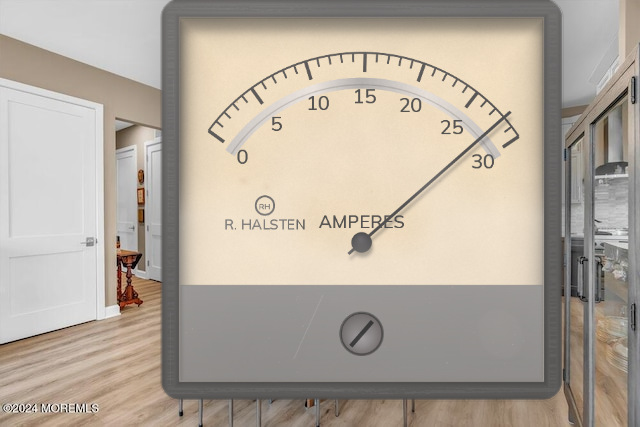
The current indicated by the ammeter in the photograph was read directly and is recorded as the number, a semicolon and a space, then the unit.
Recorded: 28; A
